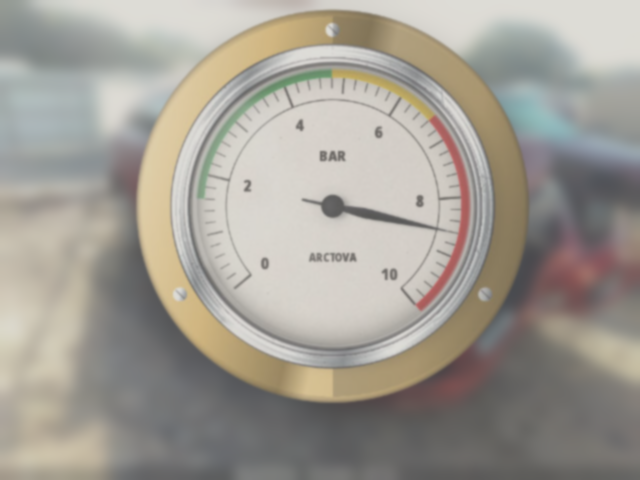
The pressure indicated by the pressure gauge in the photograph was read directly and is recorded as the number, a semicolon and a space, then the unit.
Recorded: 8.6; bar
